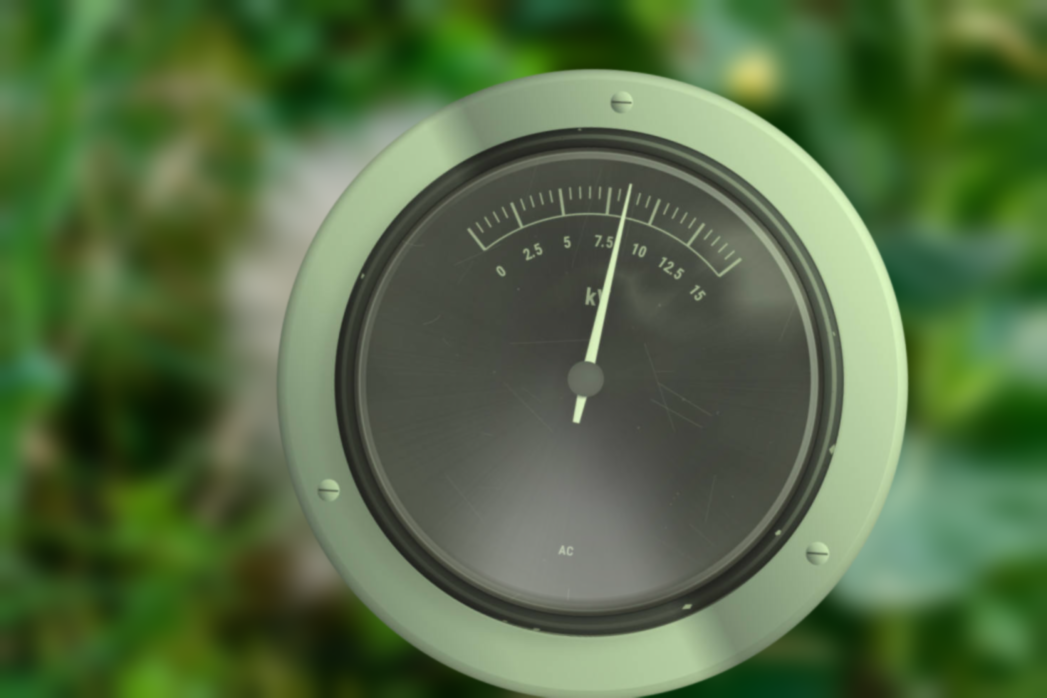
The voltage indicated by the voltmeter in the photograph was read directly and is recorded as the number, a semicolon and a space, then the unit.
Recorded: 8.5; kV
